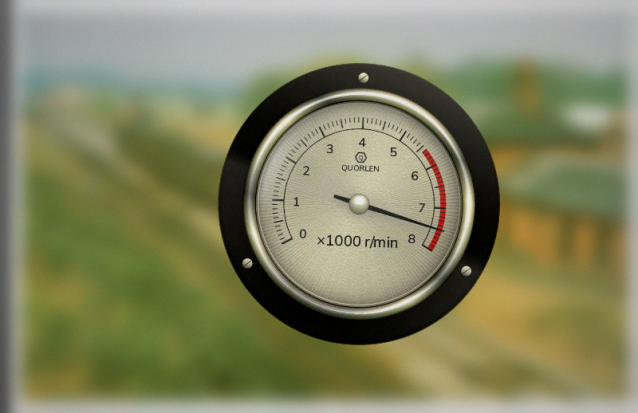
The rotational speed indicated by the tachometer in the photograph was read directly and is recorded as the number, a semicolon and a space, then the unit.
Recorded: 7500; rpm
